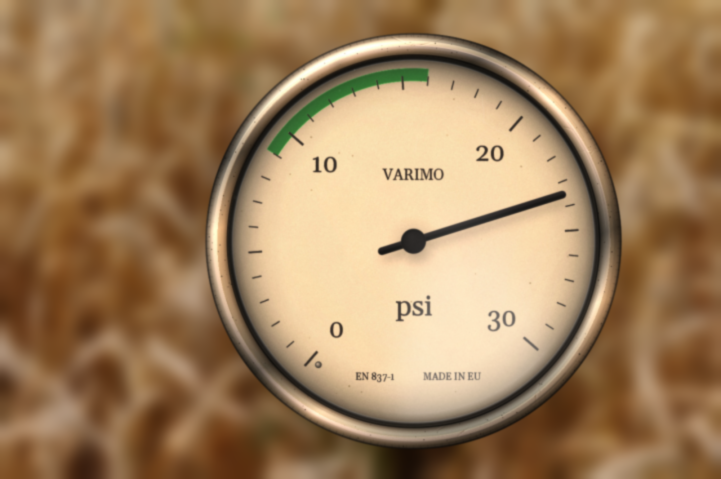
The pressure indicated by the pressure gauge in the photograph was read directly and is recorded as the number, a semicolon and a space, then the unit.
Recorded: 23.5; psi
